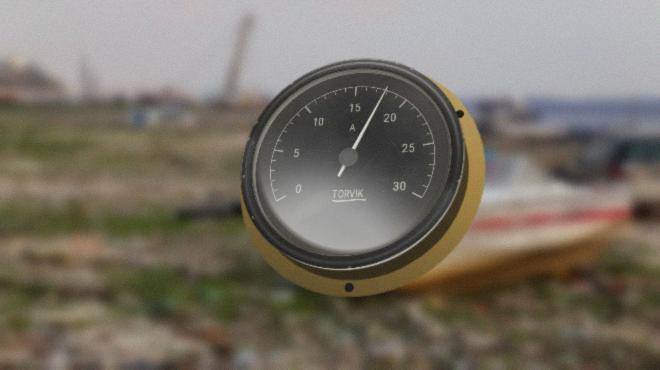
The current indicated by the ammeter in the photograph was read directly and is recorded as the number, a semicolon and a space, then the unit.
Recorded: 18; A
